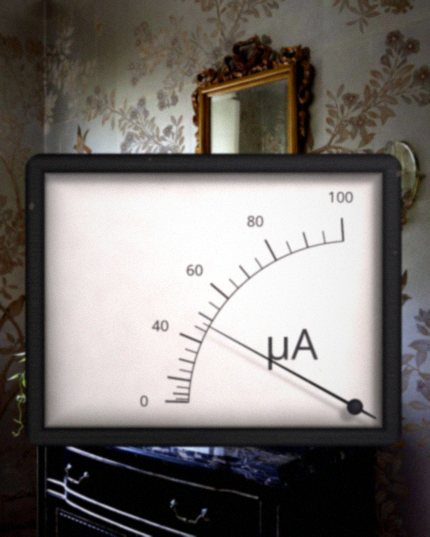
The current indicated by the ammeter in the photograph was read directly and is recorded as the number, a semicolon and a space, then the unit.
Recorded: 47.5; µA
